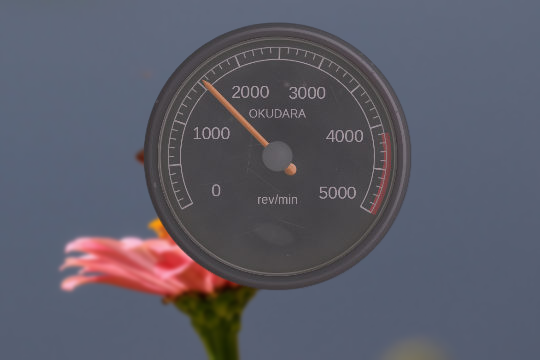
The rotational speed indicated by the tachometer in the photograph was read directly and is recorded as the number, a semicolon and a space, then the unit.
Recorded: 1550; rpm
